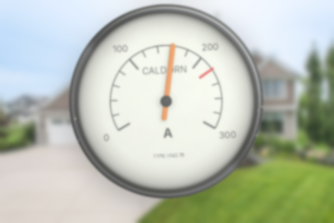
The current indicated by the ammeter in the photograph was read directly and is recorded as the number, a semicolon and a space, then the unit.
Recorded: 160; A
